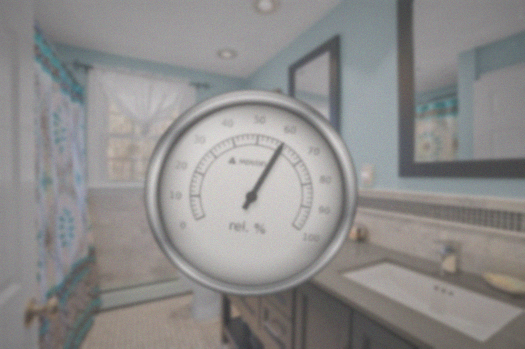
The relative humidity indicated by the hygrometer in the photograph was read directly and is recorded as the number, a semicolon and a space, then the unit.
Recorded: 60; %
